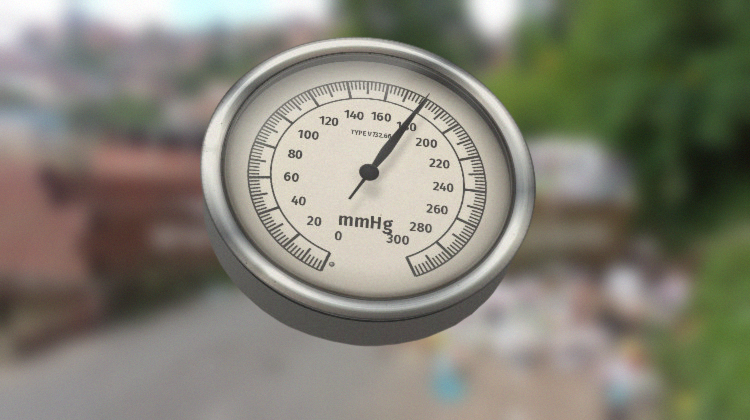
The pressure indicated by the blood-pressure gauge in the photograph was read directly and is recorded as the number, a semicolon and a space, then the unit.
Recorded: 180; mmHg
